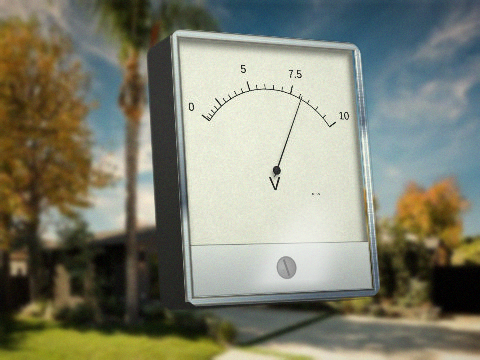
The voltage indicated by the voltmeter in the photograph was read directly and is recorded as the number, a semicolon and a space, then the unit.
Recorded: 8; V
